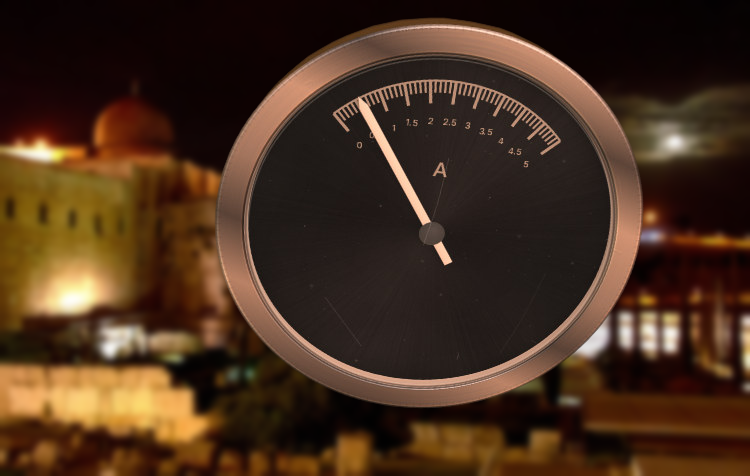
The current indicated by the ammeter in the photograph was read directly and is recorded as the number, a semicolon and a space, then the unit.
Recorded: 0.6; A
